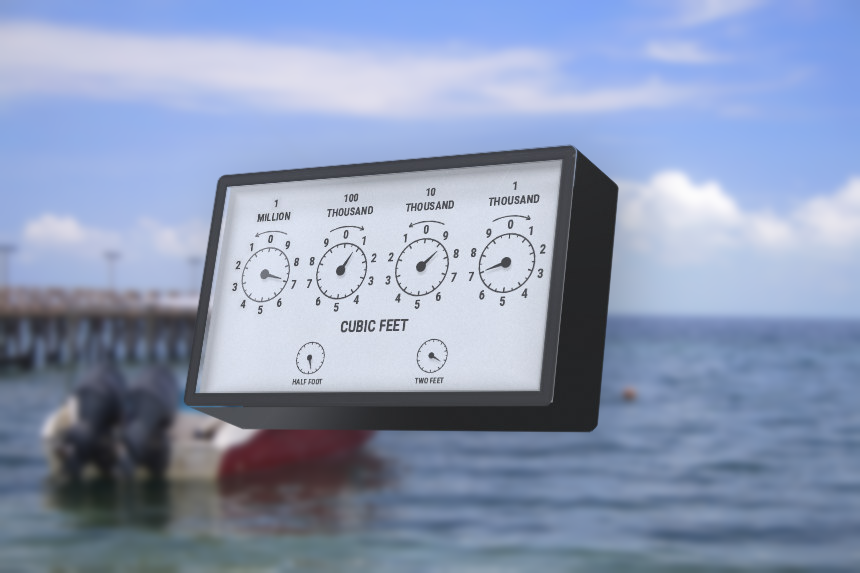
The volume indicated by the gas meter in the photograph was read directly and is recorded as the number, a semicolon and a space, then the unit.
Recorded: 708700; ft³
